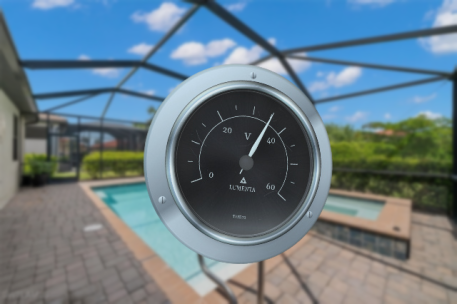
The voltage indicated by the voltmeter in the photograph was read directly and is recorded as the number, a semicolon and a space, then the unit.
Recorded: 35; V
